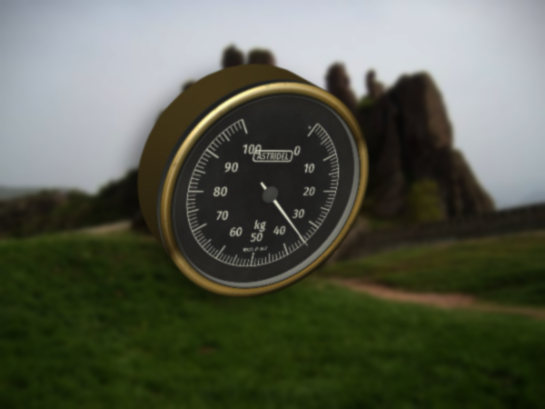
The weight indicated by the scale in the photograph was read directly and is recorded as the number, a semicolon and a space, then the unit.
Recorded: 35; kg
